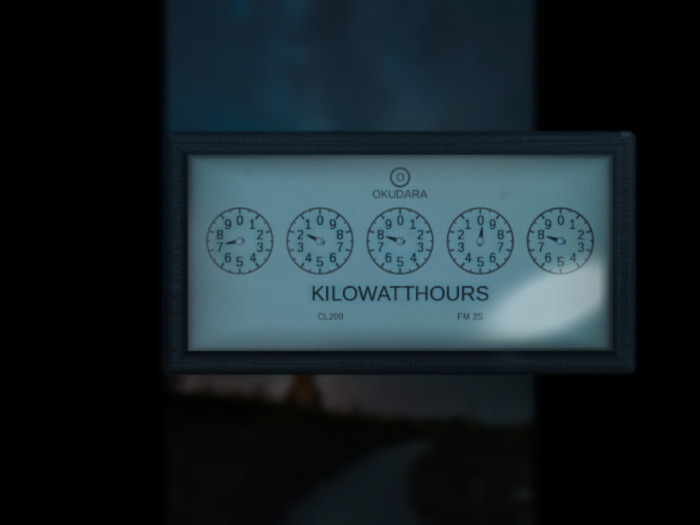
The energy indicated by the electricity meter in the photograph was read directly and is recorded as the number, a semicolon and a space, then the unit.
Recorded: 71798; kWh
